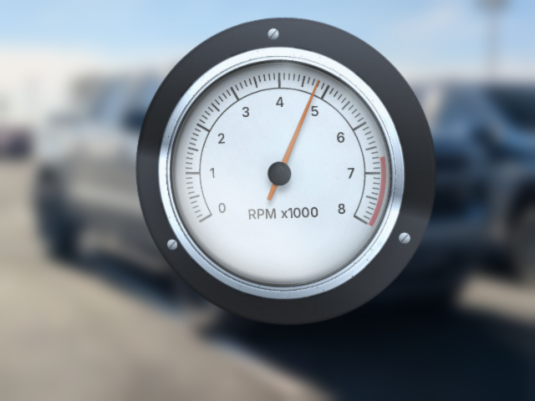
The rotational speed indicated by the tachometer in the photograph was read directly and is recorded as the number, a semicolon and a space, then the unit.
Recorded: 4800; rpm
